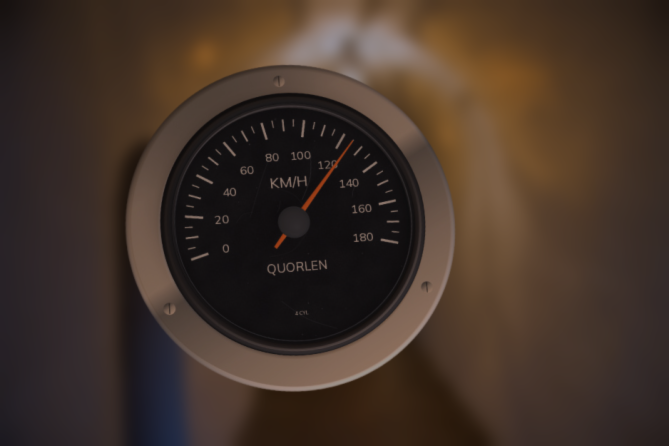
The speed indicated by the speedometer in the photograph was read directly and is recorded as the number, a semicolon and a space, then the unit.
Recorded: 125; km/h
